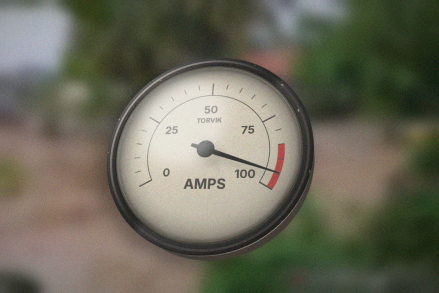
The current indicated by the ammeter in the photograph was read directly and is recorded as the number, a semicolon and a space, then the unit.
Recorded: 95; A
